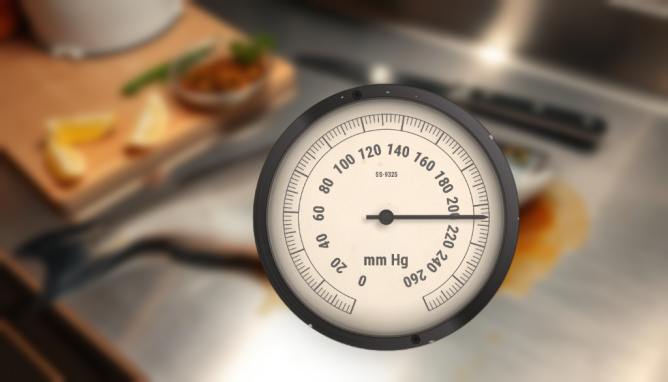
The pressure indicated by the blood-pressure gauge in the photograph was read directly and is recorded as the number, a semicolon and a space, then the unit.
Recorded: 206; mmHg
